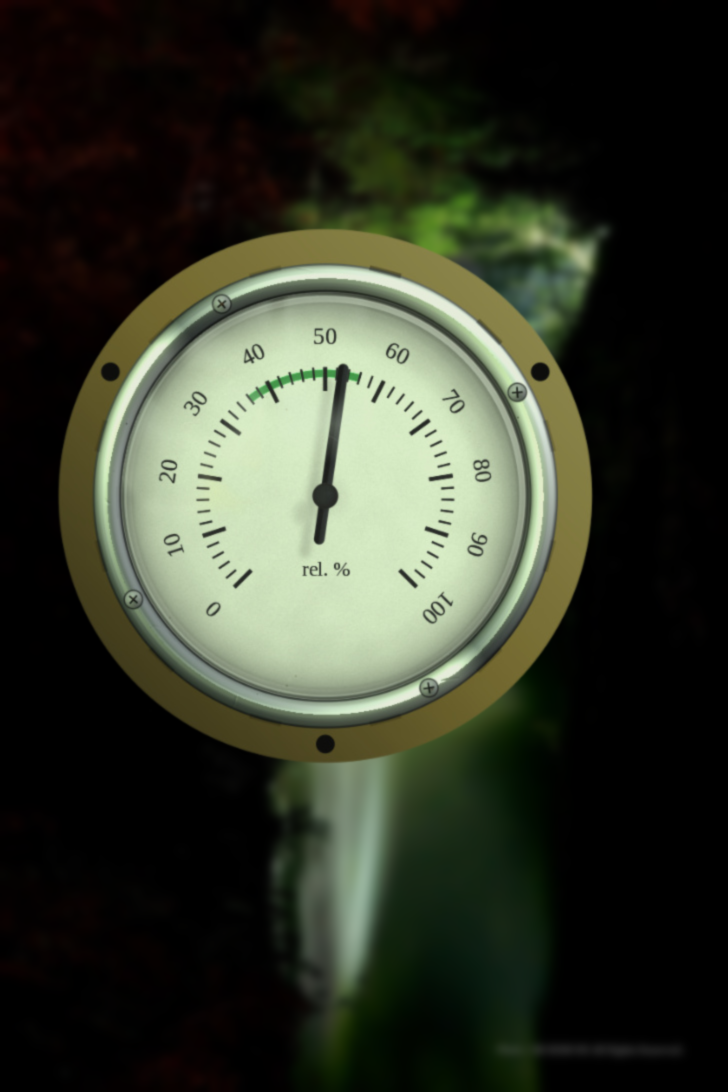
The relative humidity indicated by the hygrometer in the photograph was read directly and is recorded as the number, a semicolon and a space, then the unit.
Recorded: 53; %
